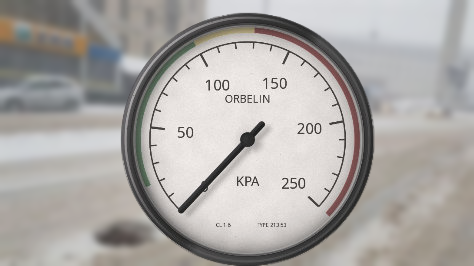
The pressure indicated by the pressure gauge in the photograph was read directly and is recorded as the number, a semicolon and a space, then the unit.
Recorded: 0; kPa
